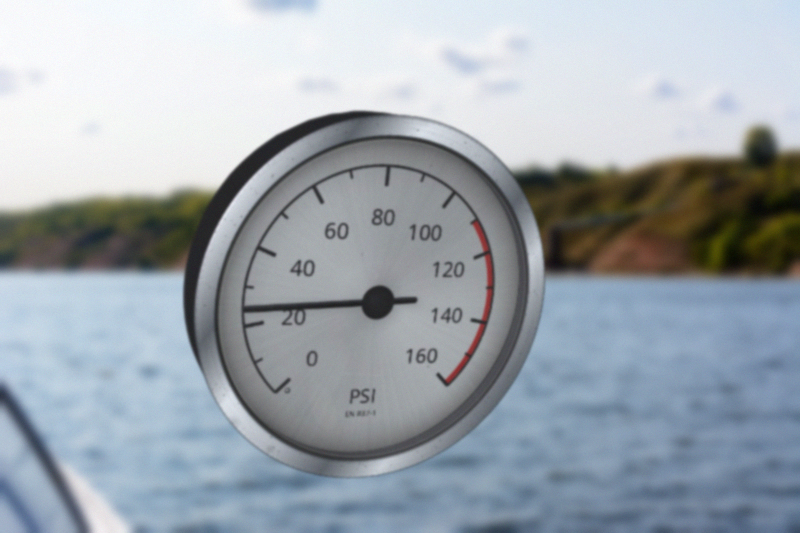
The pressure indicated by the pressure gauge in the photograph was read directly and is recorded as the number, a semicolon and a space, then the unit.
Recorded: 25; psi
